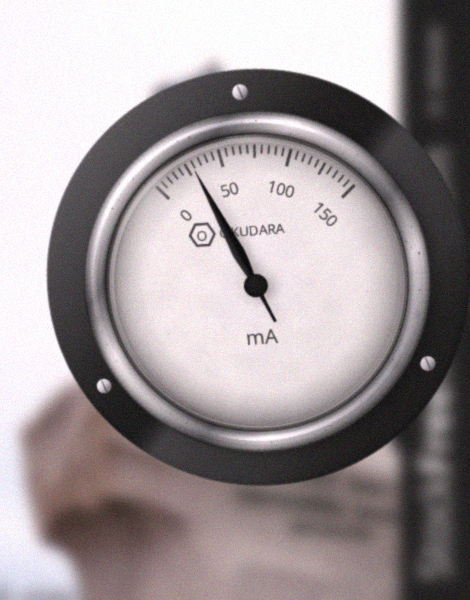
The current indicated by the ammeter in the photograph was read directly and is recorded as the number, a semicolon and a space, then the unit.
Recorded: 30; mA
